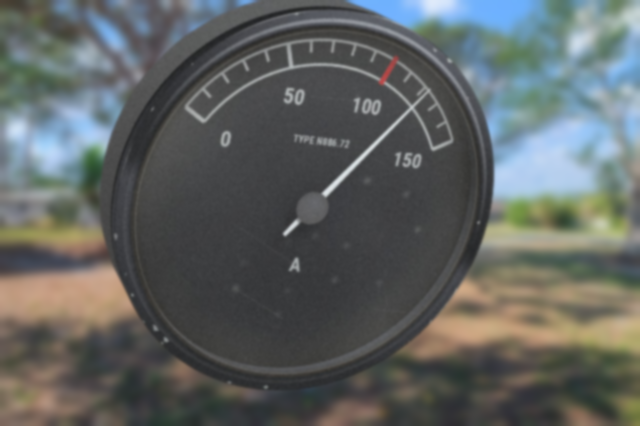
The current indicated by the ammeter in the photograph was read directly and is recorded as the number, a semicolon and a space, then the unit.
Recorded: 120; A
